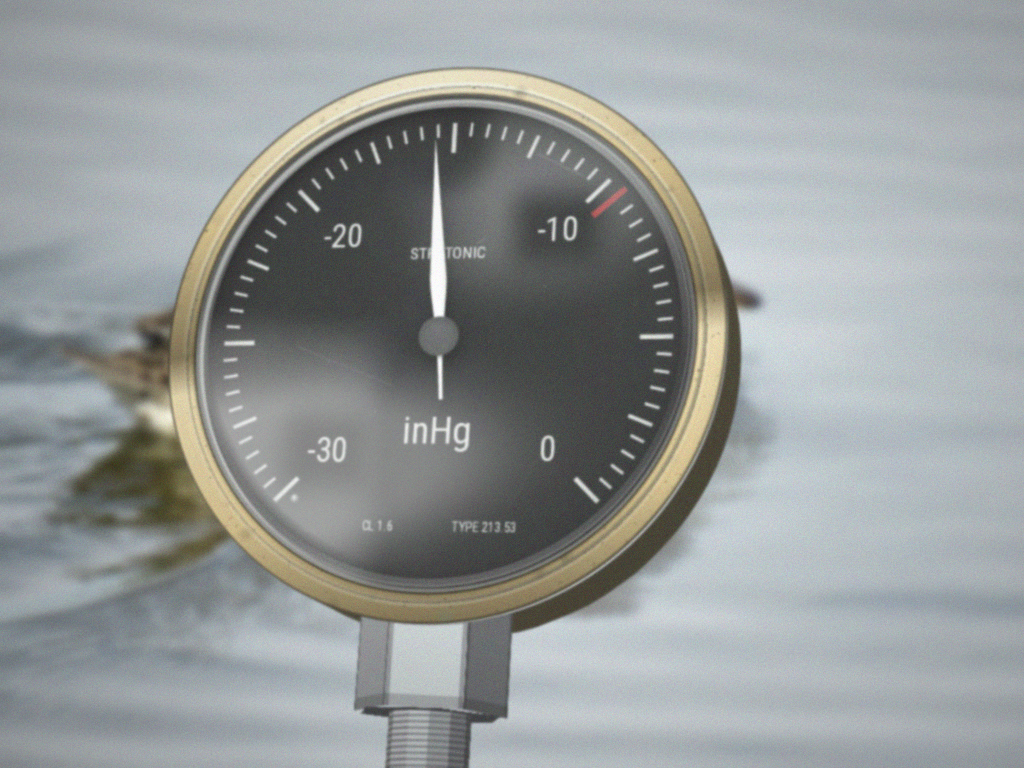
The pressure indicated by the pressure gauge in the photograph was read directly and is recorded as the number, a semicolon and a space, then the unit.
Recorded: -15.5; inHg
